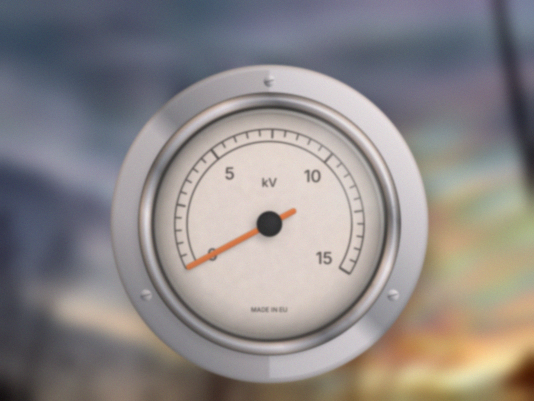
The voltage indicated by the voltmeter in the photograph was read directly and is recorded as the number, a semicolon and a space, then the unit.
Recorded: 0; kV
